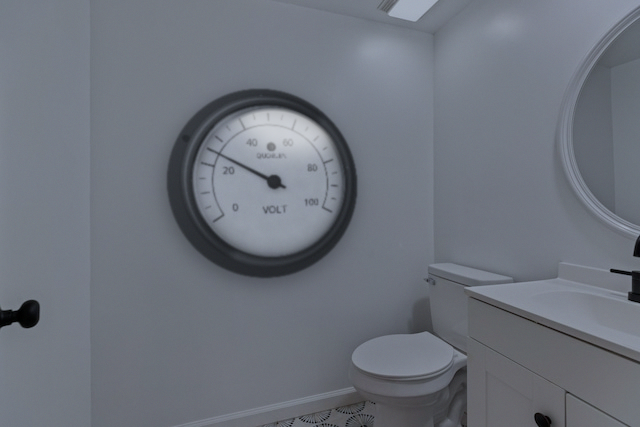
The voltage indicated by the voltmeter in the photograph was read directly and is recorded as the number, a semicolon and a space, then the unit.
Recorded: 25; V
